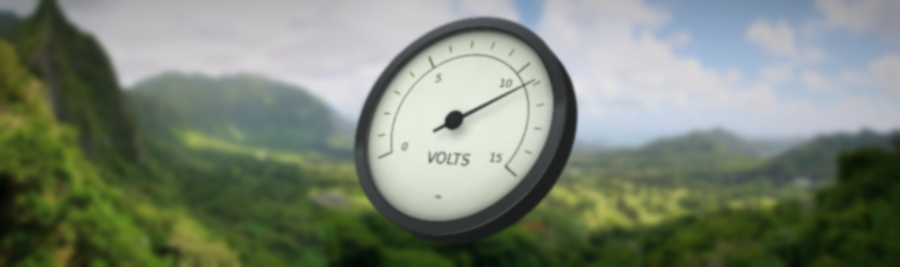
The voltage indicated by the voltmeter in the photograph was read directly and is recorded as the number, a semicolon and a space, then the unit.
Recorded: 11; V
